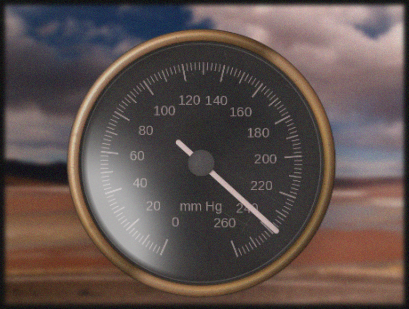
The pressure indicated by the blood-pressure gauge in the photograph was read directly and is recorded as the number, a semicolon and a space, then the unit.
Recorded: 238; mmHg
